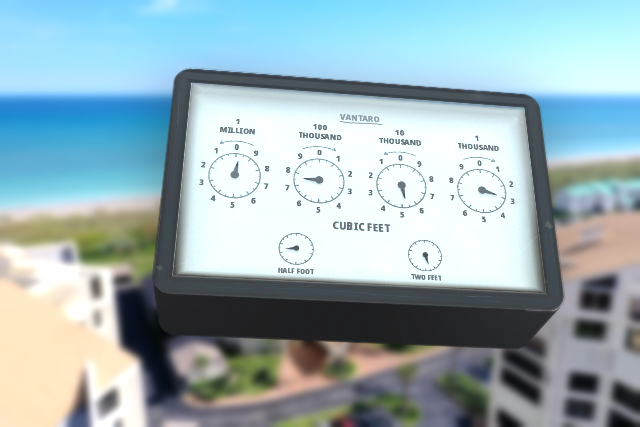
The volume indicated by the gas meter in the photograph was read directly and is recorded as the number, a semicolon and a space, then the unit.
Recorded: 975300; ft³
